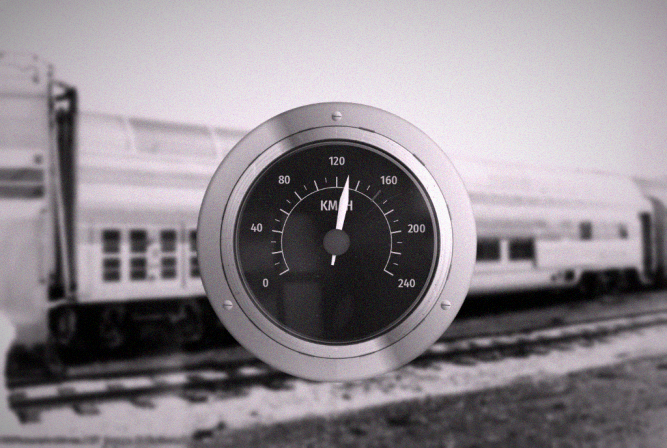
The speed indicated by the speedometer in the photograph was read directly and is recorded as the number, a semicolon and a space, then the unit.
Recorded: 130; km/h
